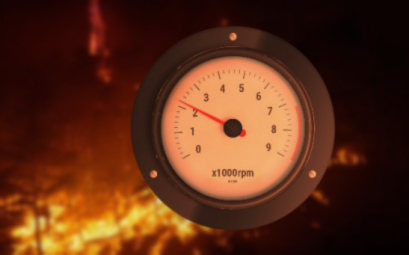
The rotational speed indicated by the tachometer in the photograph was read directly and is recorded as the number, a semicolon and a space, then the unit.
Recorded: 2200; rpm
